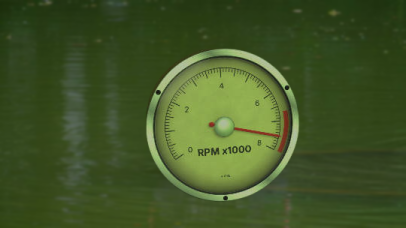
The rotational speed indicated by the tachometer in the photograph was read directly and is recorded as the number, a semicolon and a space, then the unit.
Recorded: 7500; rpm
